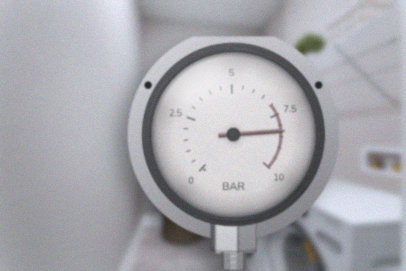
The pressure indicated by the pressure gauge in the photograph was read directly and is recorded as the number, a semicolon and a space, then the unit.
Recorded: 8.25; bar
